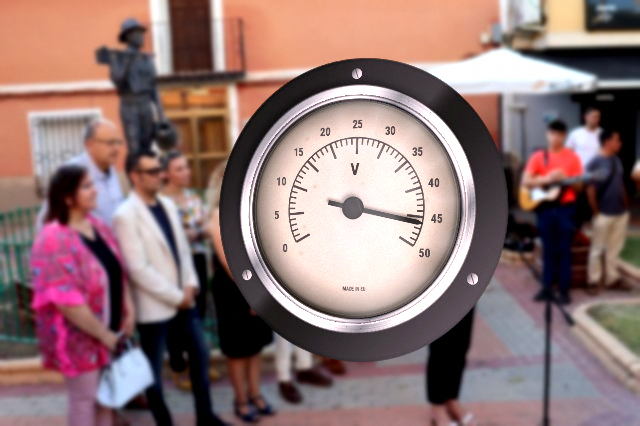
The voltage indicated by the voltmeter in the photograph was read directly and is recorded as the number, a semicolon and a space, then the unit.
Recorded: 46; V
